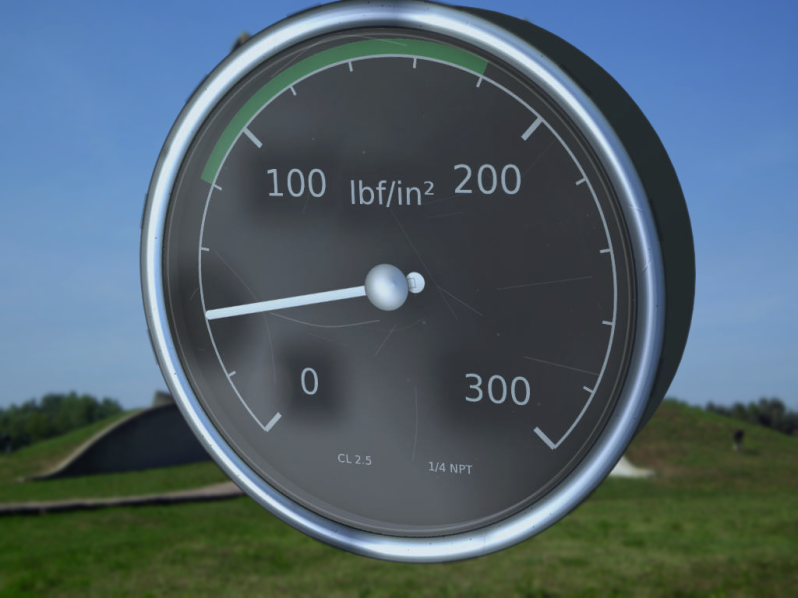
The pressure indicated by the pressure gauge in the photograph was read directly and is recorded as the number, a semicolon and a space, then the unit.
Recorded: 40; psi
